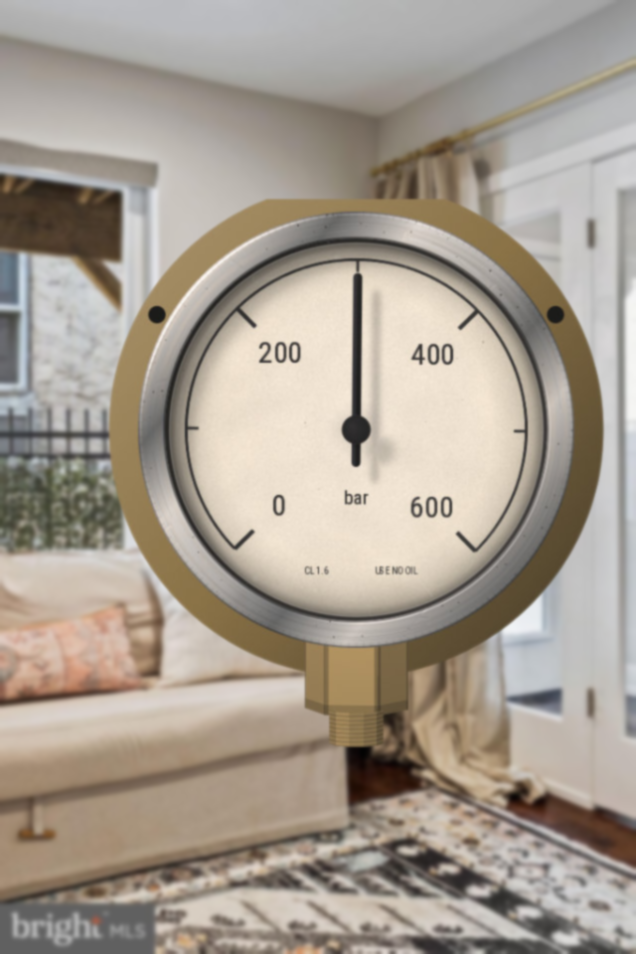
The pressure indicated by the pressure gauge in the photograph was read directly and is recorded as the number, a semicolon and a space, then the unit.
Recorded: 300; bar
